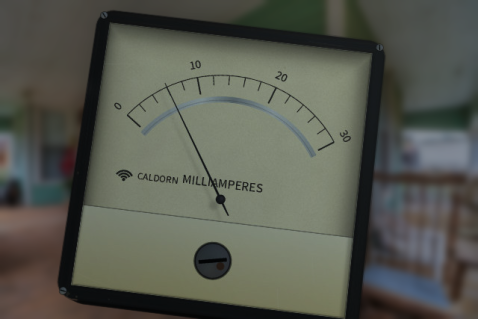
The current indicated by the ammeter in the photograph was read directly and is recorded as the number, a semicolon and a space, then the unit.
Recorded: 6; mA
